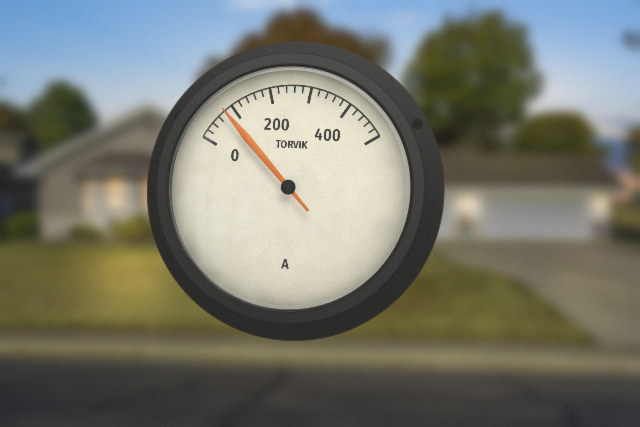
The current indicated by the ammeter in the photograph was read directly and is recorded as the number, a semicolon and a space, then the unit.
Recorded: 80; A
